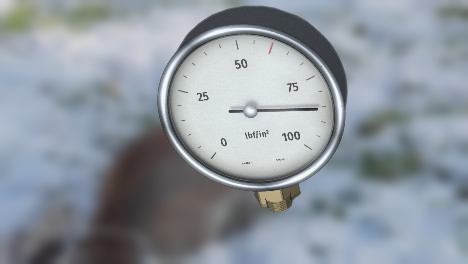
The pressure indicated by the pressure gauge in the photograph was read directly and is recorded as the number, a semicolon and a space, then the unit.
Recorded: 85; psi
